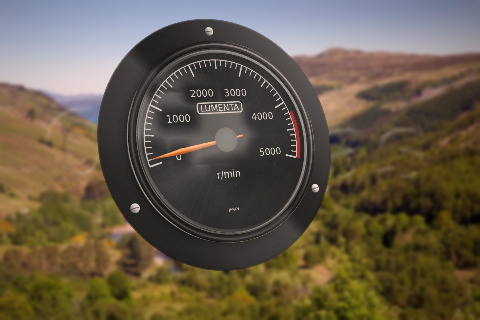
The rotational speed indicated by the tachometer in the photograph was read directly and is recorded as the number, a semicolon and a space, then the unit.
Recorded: 100; rpm
